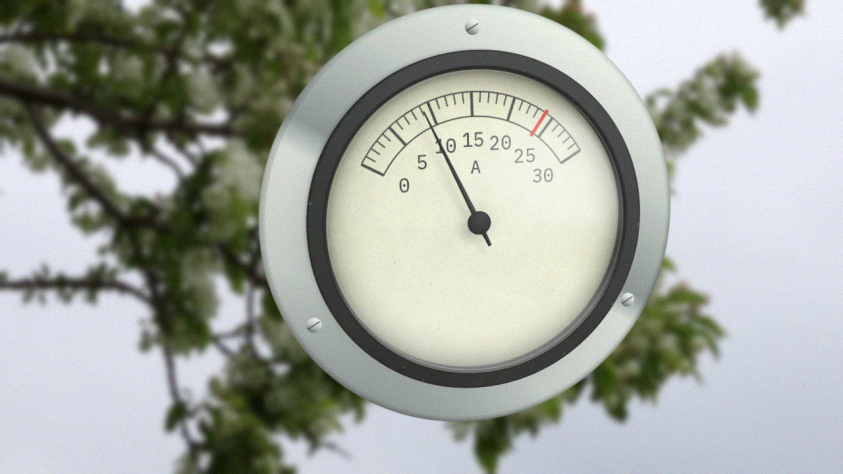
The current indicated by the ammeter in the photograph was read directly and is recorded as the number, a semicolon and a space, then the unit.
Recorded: 9; A
